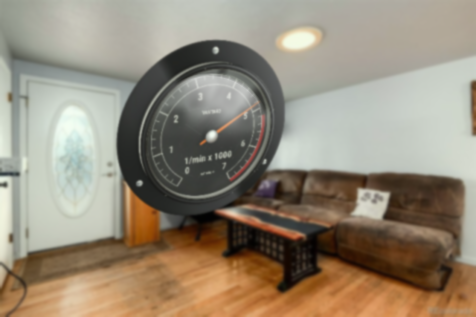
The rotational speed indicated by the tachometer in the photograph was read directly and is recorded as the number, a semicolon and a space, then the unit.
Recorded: 4800; rpm
